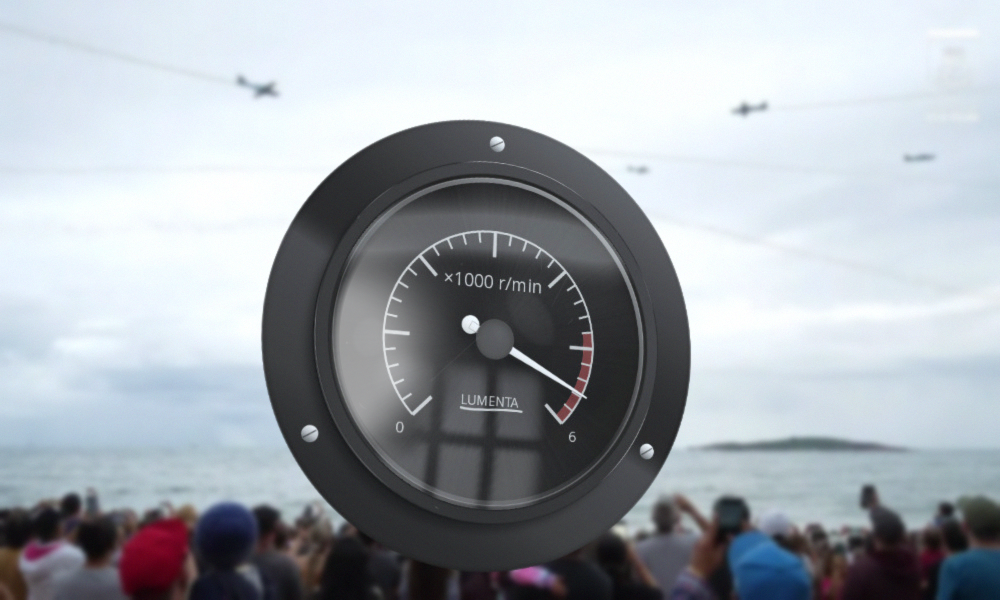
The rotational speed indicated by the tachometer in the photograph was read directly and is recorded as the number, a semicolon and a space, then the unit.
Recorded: 5600; rpm
